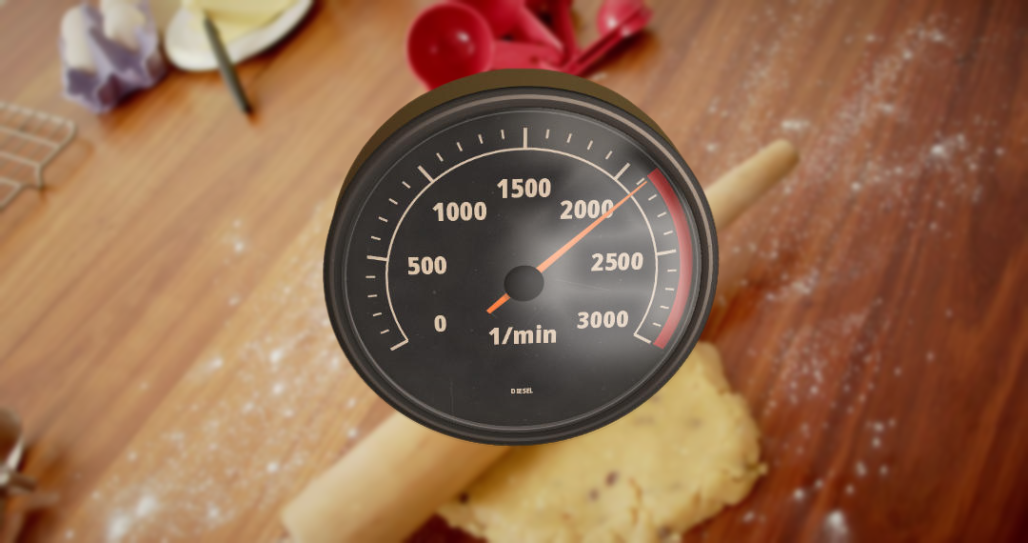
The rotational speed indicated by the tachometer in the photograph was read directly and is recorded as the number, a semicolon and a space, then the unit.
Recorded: 2100; rpm
